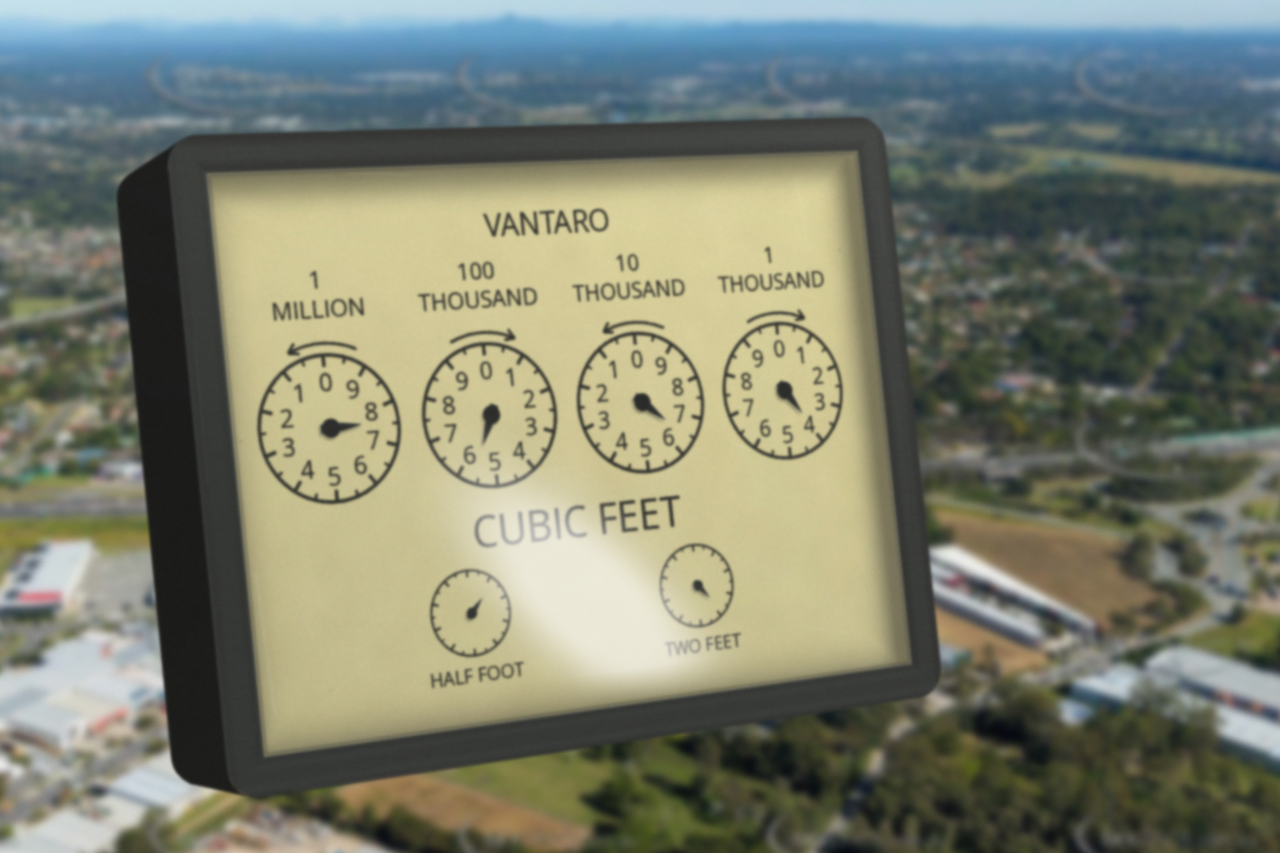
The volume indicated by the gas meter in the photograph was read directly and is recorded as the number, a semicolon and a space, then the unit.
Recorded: 756400; ft³
